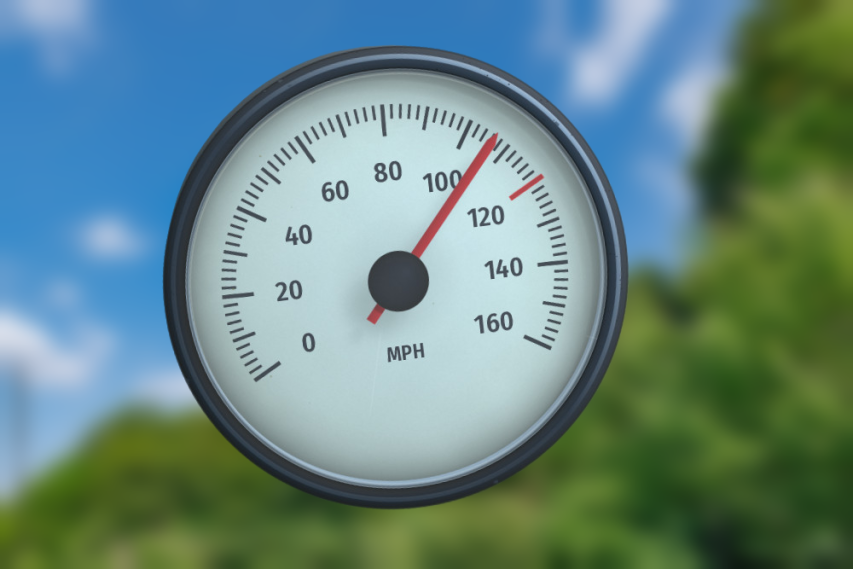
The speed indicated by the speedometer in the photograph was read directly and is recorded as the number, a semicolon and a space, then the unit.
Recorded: 106; mph
